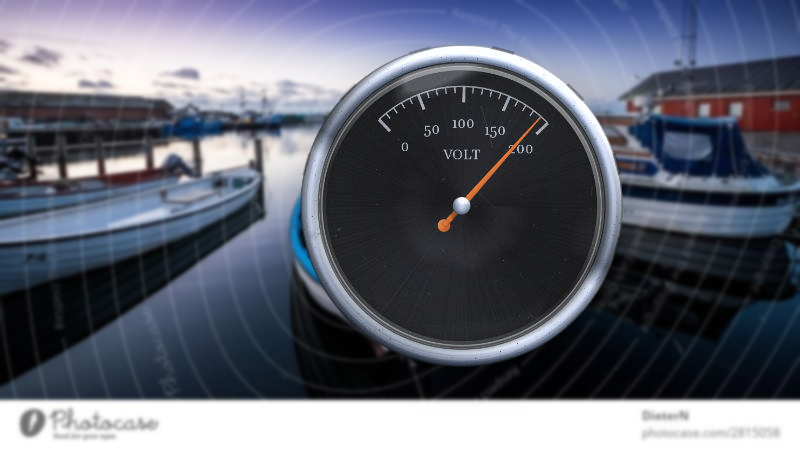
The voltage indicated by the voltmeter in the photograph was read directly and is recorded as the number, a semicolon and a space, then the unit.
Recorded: 190; V
